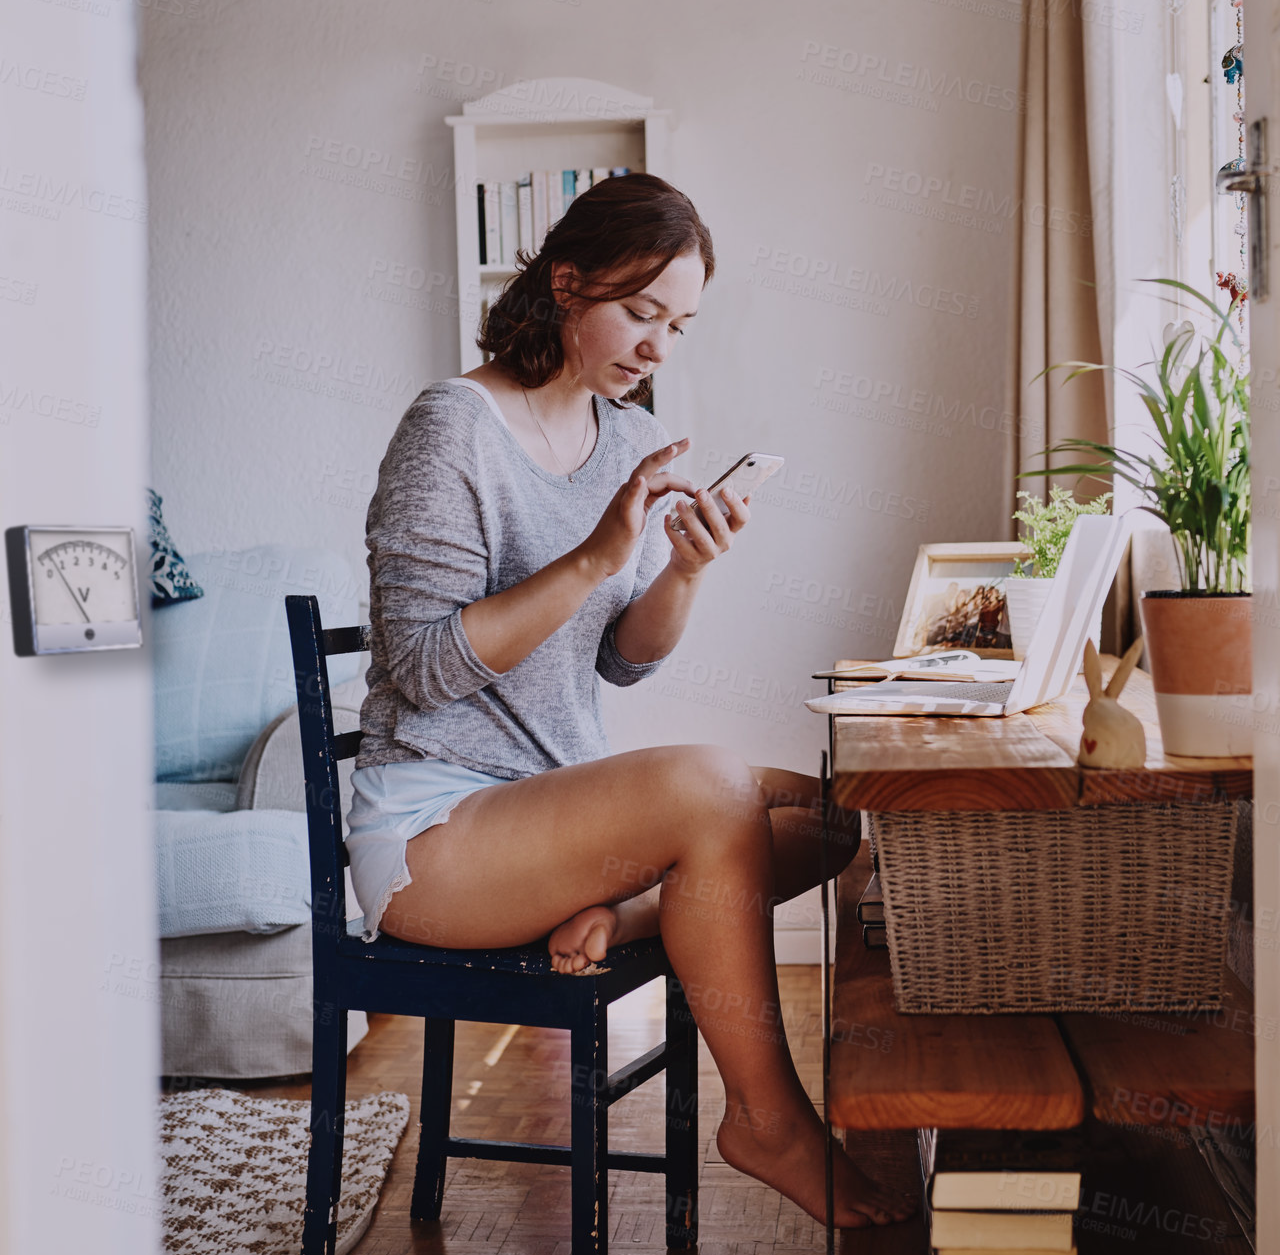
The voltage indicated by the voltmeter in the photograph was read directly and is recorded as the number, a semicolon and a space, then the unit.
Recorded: 0.5; V
